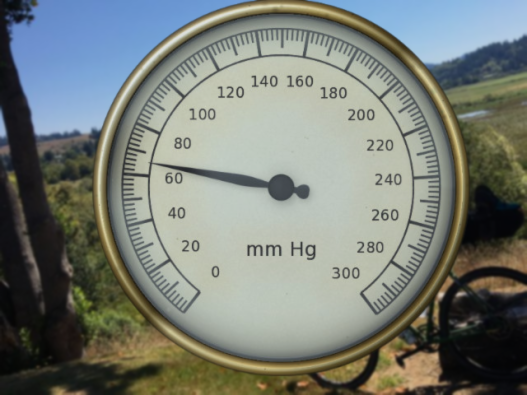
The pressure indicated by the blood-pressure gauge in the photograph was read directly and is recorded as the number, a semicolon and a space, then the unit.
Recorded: 66; mmHg
